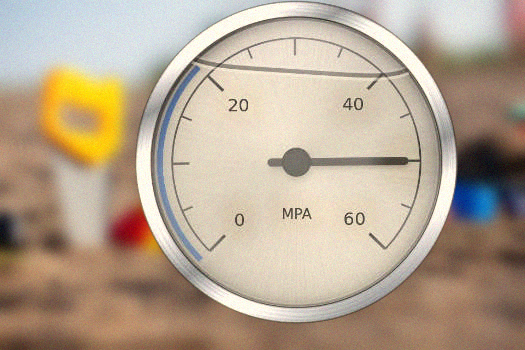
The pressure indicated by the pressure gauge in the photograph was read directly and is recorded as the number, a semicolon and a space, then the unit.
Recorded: 50; MPa
